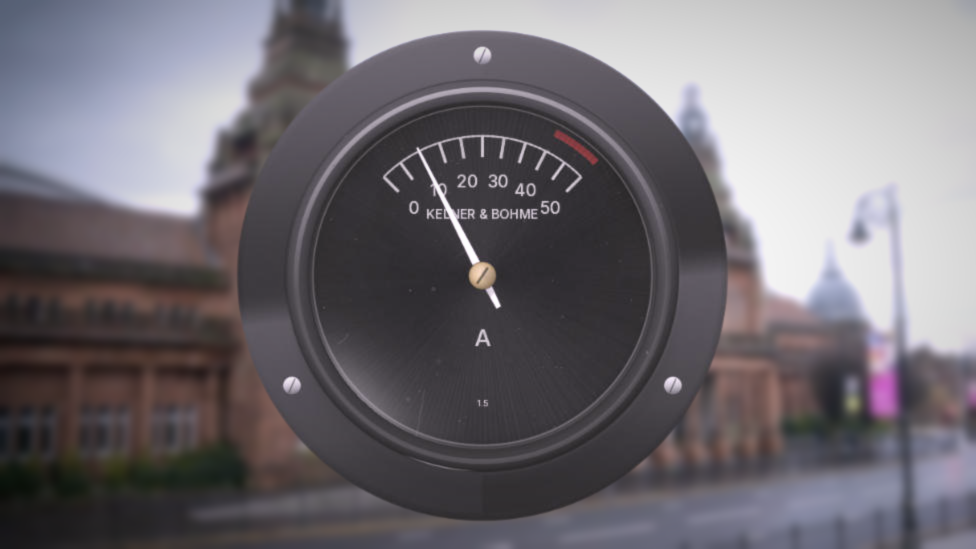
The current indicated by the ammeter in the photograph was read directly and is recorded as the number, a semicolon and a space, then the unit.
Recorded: 10; A
